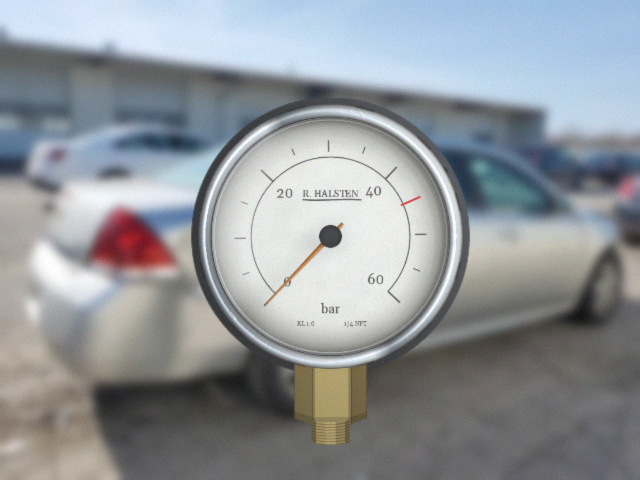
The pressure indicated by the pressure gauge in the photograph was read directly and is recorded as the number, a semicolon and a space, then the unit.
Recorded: 0; bar
